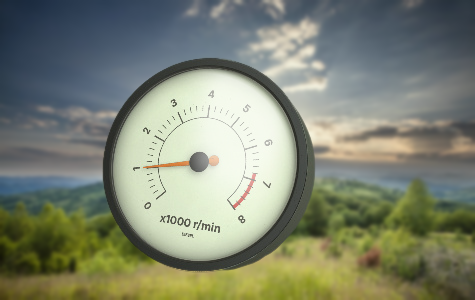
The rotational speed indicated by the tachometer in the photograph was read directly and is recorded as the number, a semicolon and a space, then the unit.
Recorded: 1000; rpm
